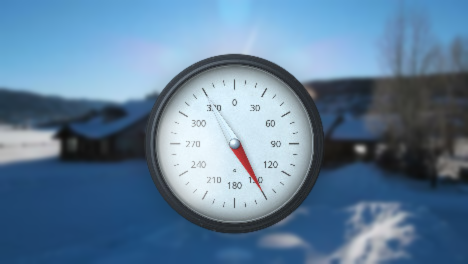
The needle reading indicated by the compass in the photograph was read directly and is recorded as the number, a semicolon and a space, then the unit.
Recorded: 150; °
